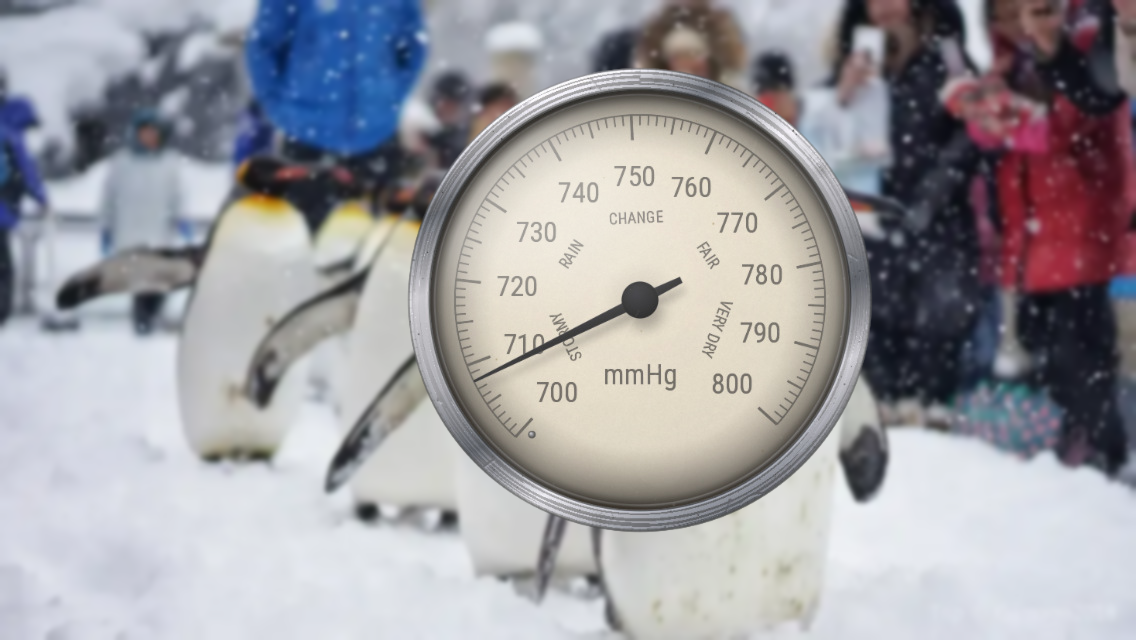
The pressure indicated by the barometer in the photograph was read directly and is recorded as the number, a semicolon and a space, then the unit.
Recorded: 708; mmHg
